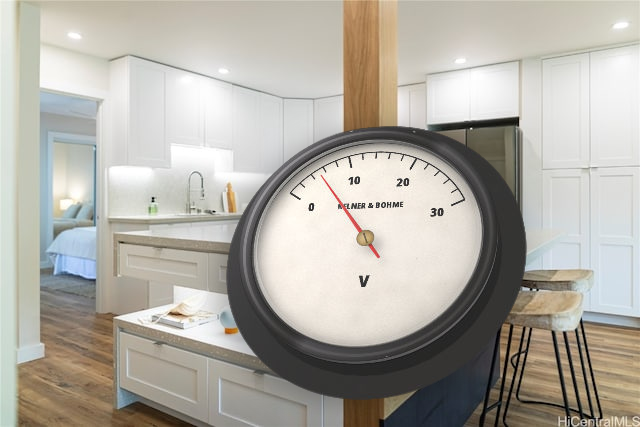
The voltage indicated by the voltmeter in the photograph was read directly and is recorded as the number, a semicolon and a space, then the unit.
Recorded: 5; V
